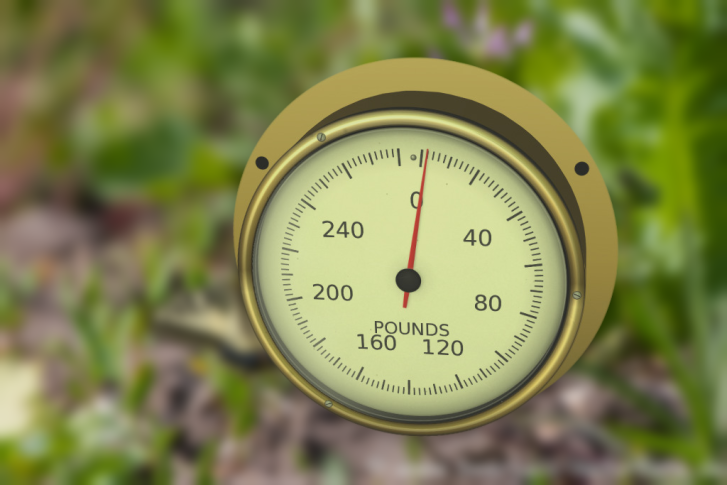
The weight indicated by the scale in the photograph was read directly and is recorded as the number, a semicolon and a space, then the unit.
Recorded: 2; lb
